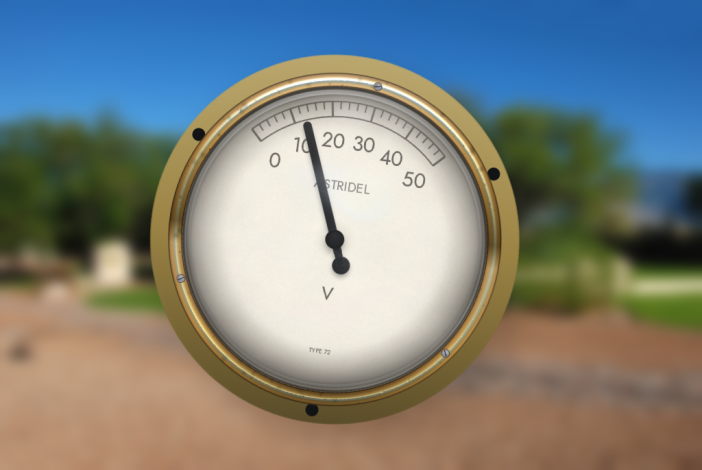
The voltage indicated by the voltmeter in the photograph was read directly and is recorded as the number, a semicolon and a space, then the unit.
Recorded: 13; V
